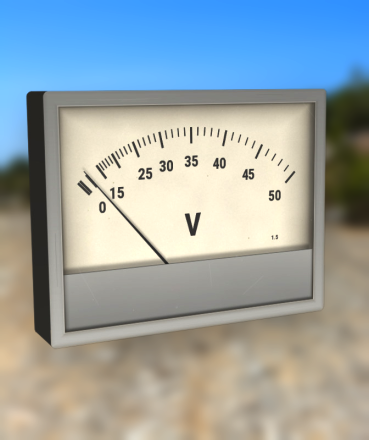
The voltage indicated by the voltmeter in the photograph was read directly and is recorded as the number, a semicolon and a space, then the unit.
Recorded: 10; V
